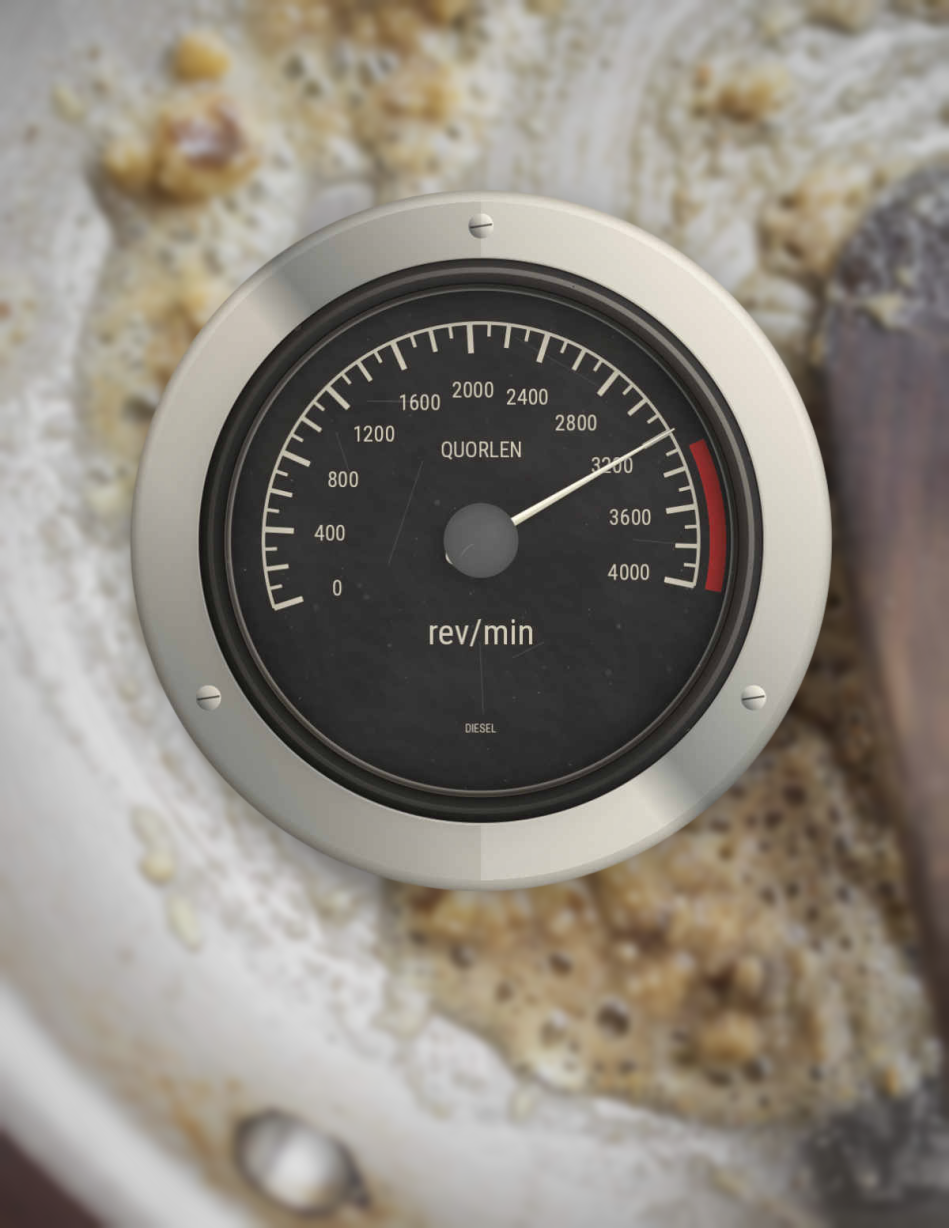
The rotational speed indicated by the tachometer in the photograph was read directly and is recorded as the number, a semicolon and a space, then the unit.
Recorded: 3200; rpm
